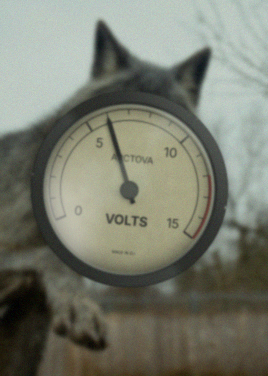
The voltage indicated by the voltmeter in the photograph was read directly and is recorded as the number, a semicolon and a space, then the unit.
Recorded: 6; V
